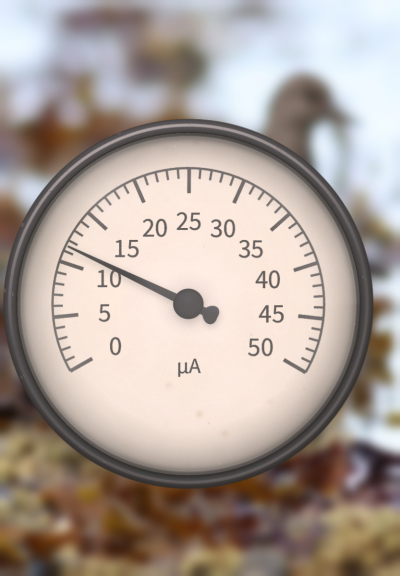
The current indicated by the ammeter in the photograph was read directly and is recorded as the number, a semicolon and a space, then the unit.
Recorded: 11.5; µA
